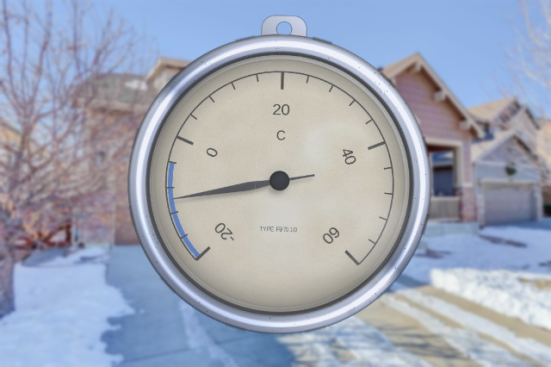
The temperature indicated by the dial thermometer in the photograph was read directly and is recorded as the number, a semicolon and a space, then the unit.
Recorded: -10; °C
